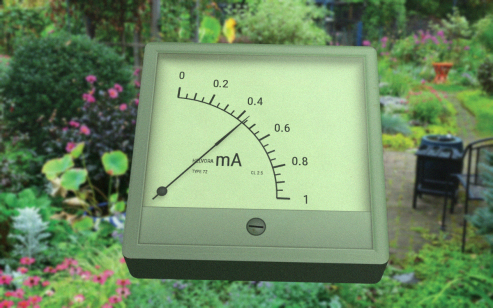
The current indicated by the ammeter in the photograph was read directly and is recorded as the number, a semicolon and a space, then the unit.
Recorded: 0.45; mA
